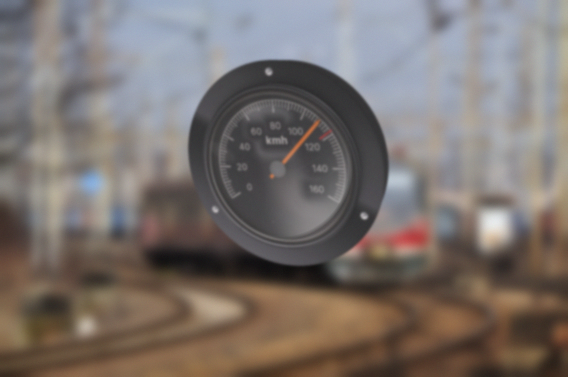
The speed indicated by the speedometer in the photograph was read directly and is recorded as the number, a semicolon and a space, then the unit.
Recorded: 110; km/h
